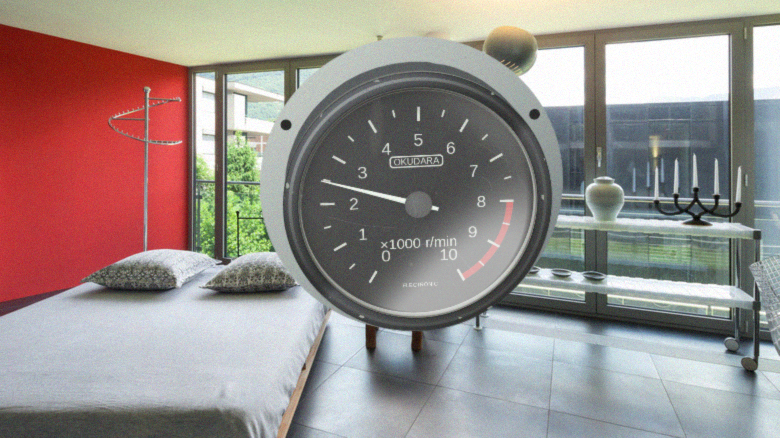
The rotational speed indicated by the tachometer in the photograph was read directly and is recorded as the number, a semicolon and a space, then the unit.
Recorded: 2500; rpm
